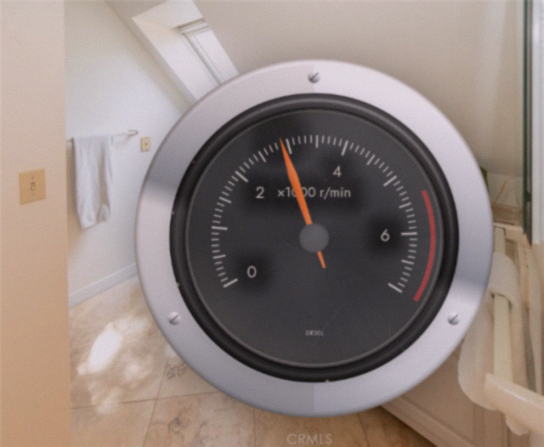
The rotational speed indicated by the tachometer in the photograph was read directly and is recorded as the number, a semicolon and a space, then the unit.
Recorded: 2900; rpm
